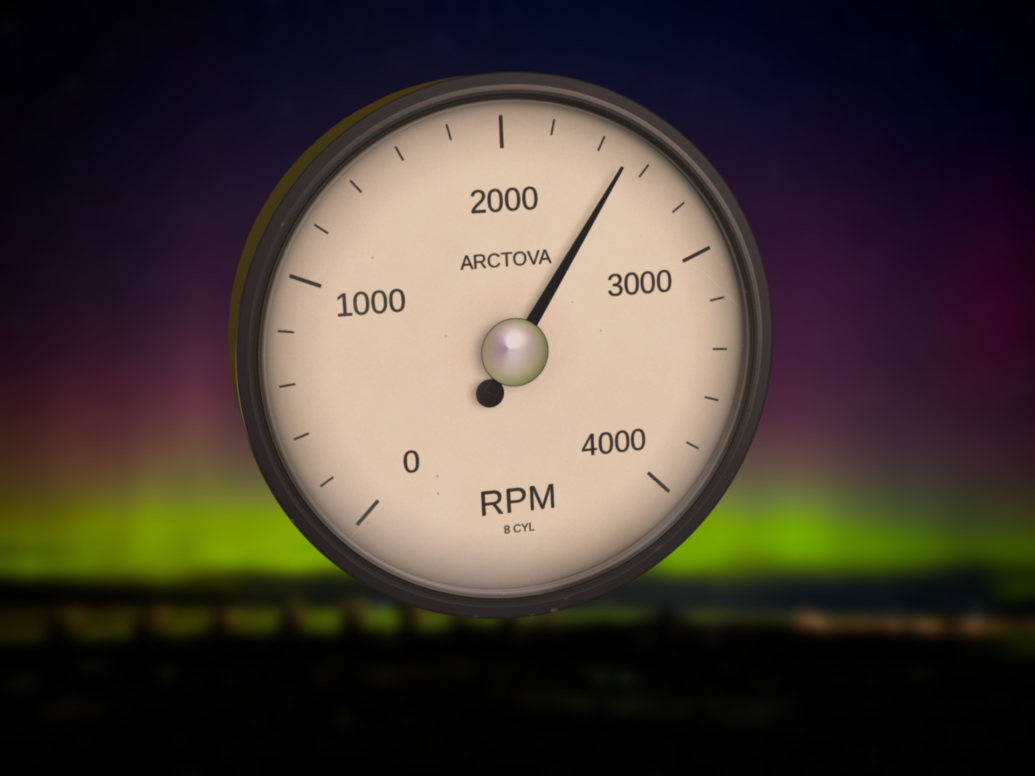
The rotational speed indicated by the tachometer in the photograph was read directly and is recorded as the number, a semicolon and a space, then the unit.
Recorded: 2500; rpm
